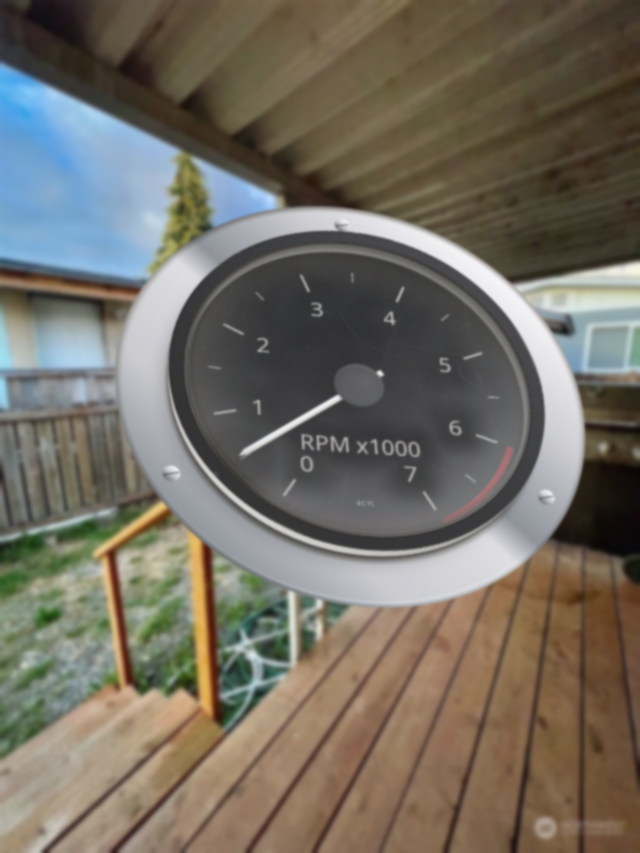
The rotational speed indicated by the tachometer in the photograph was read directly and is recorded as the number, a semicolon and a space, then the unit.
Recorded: 500; rpm
